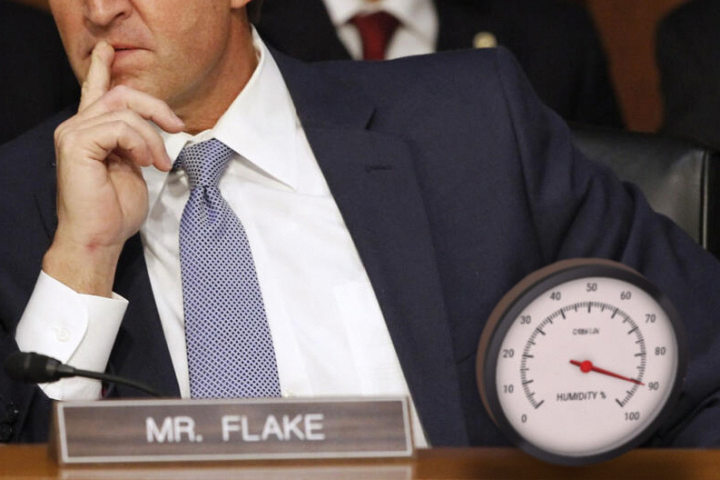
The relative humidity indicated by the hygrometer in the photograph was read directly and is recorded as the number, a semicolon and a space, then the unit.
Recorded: 90; %
